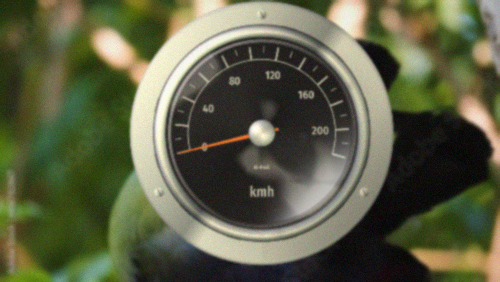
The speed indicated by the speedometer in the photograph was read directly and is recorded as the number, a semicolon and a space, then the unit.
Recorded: 0; km/h
